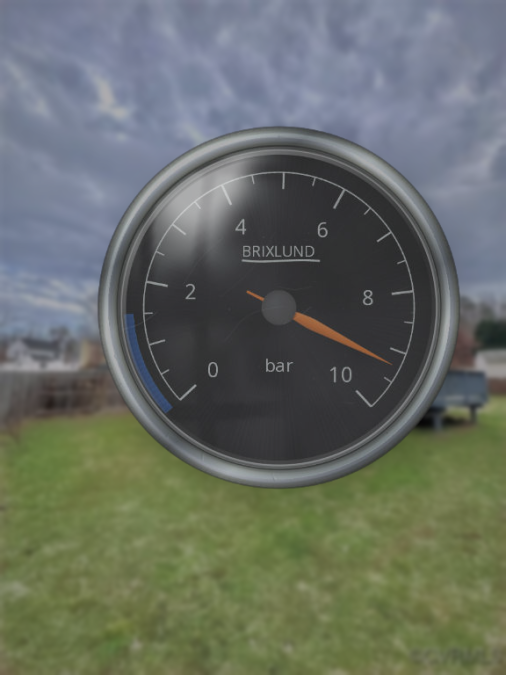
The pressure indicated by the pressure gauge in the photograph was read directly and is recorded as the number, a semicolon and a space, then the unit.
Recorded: 9.25; bar
